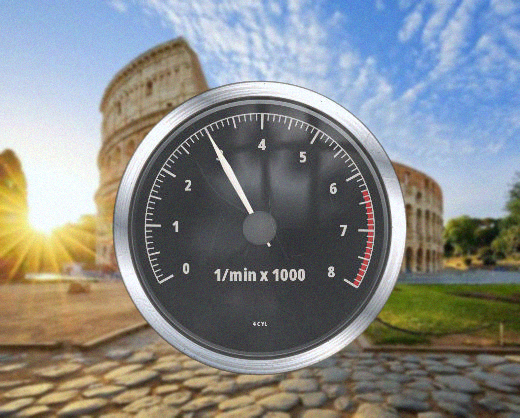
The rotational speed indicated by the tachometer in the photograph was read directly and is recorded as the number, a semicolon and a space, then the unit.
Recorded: 3000; rpm
